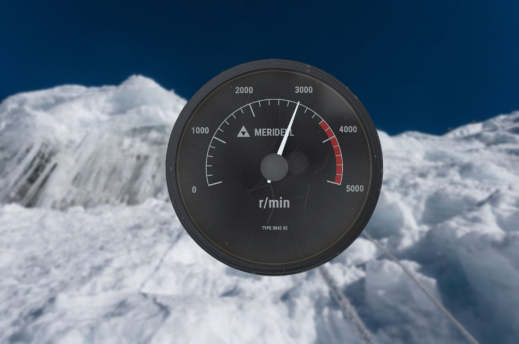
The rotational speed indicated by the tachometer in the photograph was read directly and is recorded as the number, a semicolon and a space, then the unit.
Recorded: 3000; rpm
